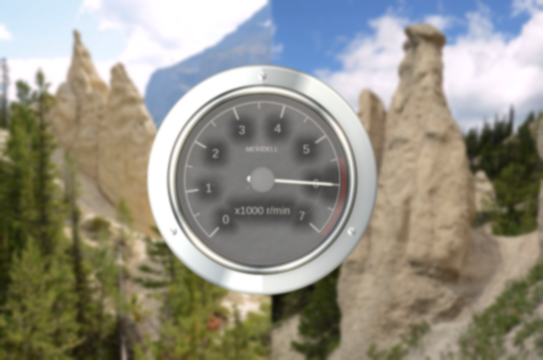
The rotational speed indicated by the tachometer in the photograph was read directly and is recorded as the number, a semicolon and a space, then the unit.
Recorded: 6000; rpm
